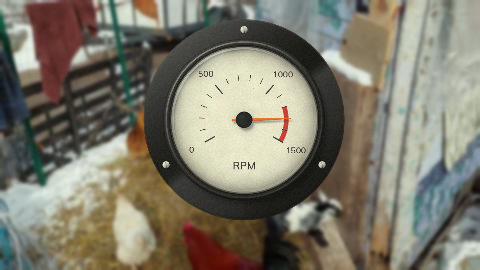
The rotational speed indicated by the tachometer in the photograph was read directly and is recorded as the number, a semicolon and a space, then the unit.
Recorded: 1300; rpm
